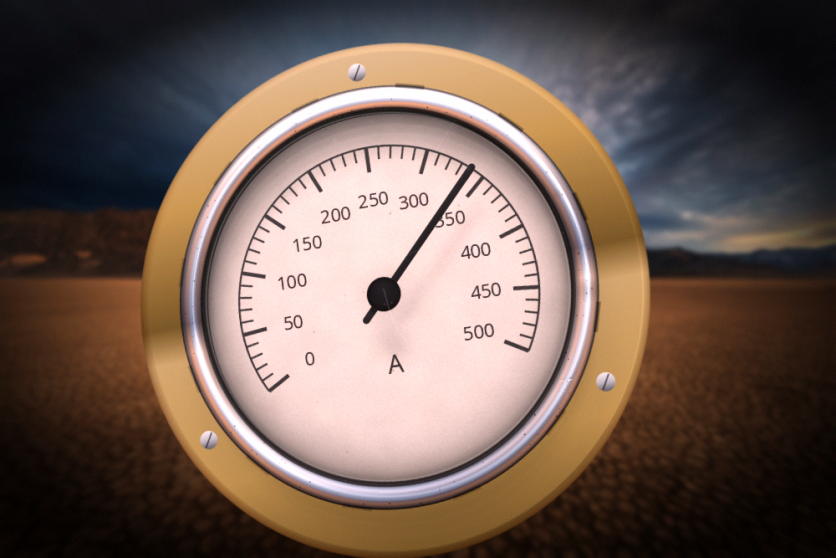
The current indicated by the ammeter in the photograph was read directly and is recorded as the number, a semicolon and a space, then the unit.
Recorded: 340; A
